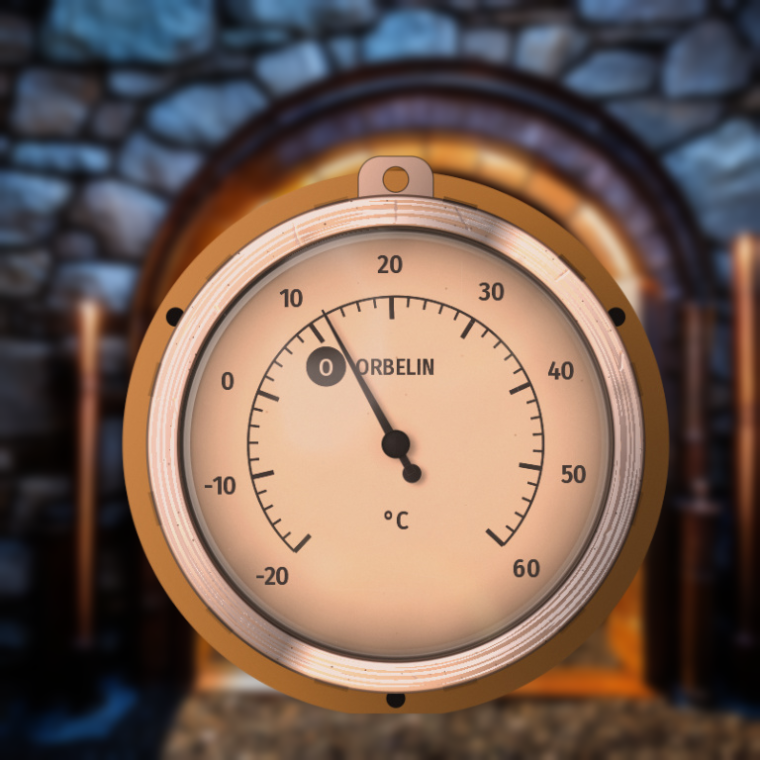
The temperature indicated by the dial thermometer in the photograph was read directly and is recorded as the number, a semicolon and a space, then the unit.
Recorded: 12; °C
